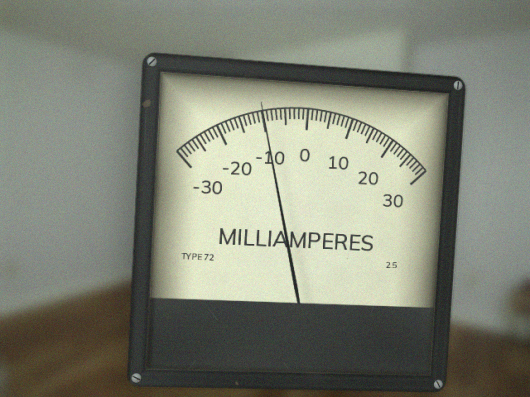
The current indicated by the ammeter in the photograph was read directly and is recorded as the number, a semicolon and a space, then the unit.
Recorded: -10; mA
